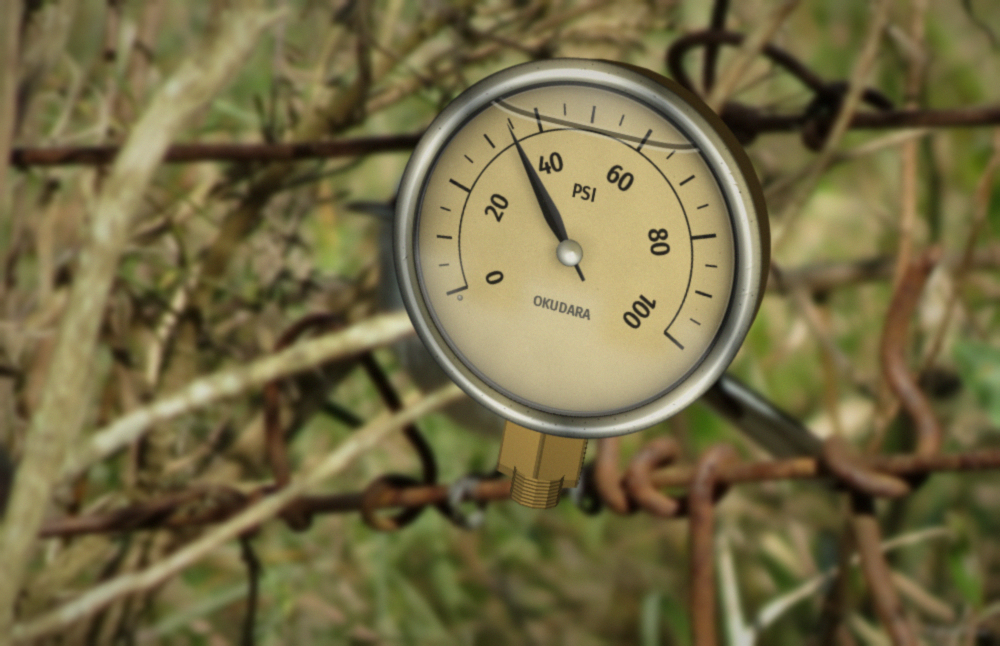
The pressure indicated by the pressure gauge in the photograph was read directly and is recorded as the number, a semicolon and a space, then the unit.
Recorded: 35; psi
